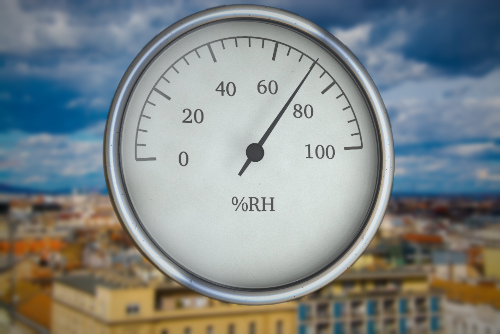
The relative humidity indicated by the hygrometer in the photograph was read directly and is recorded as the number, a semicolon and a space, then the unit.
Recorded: 72; %
